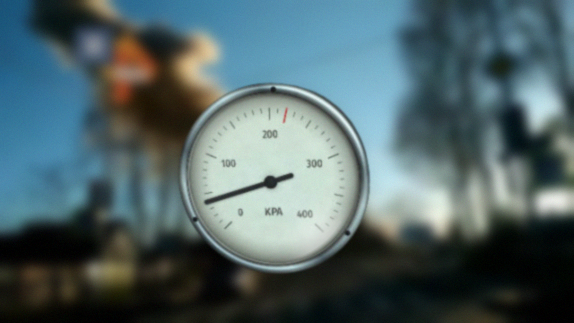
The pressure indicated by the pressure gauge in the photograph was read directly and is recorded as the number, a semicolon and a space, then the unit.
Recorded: 40; kPa
